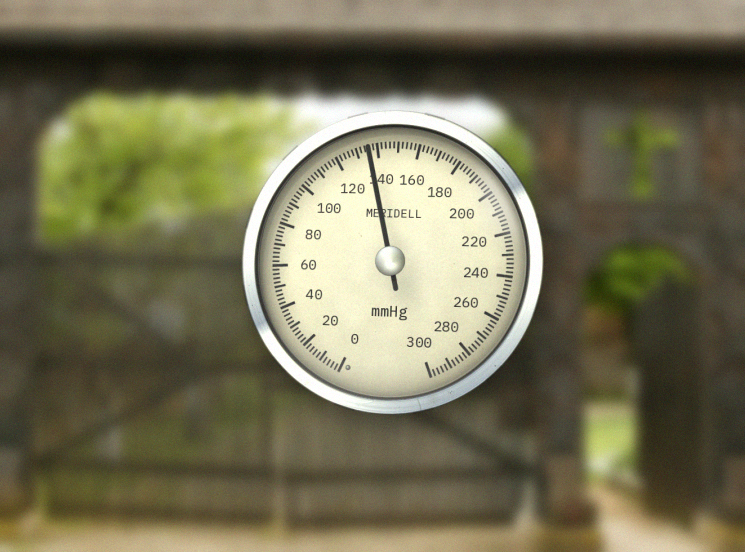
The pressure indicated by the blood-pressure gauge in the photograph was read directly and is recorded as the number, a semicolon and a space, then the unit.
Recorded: 136; mmHg
